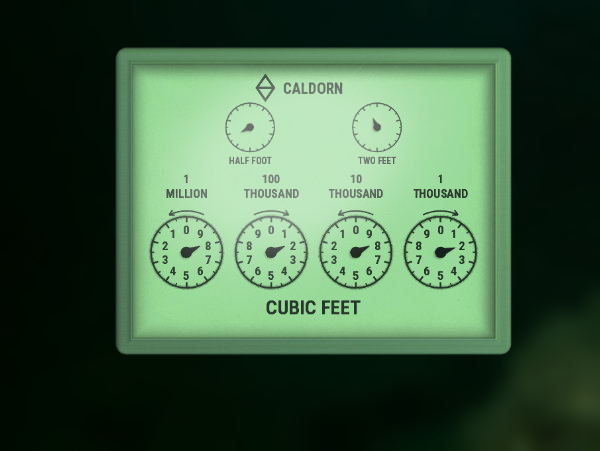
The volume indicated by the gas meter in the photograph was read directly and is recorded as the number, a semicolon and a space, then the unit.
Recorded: 818200; ft³
